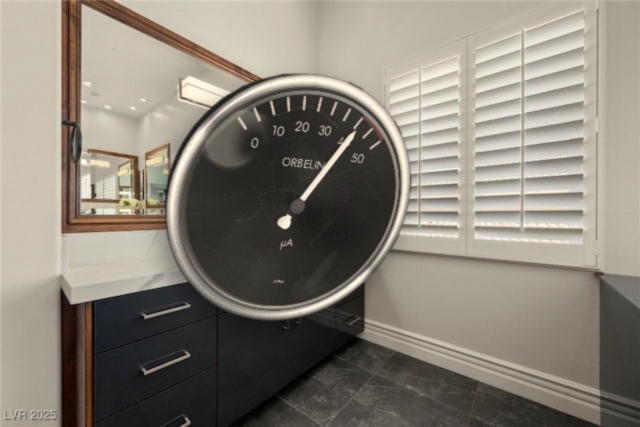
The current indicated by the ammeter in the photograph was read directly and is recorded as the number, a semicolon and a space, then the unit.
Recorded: 40; µA
